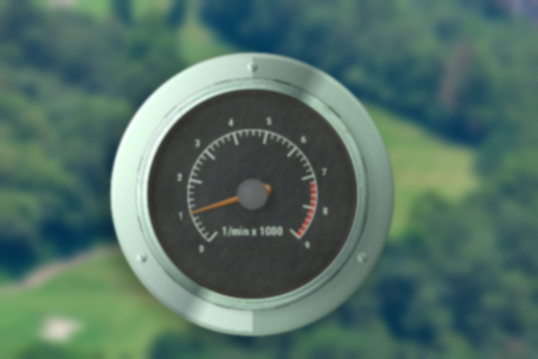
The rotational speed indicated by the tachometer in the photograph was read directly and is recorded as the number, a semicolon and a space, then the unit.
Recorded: 1000; rpm
